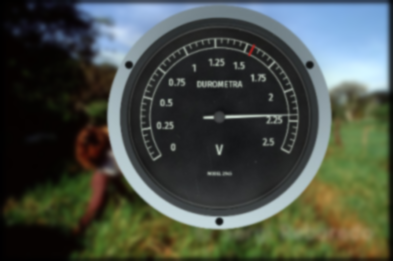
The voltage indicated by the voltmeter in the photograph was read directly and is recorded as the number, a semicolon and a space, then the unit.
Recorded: 2.2; V
